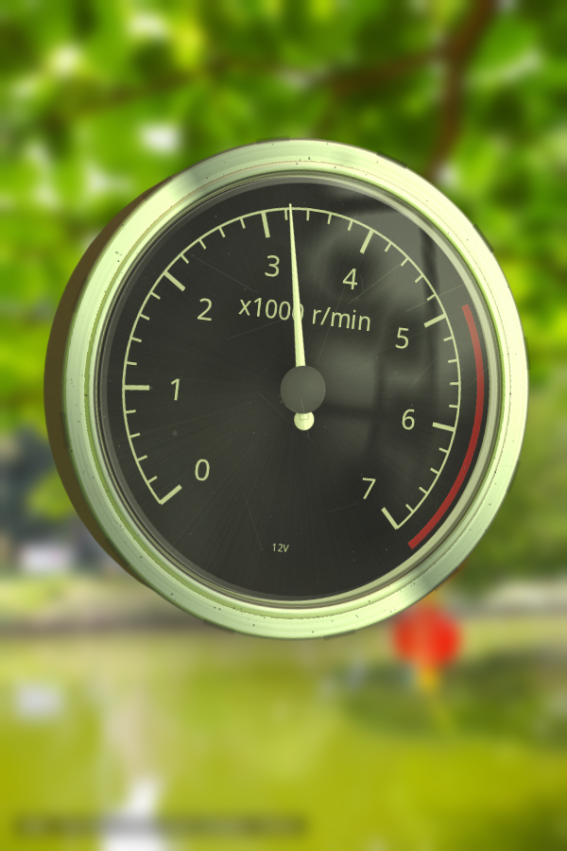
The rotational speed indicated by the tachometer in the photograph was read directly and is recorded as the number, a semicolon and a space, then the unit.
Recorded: 3200; rpm
